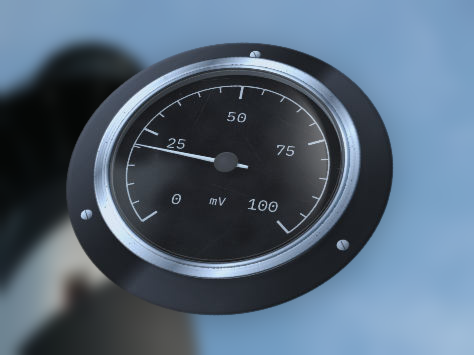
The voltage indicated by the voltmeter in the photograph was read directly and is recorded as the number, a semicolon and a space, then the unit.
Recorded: 20; mV
